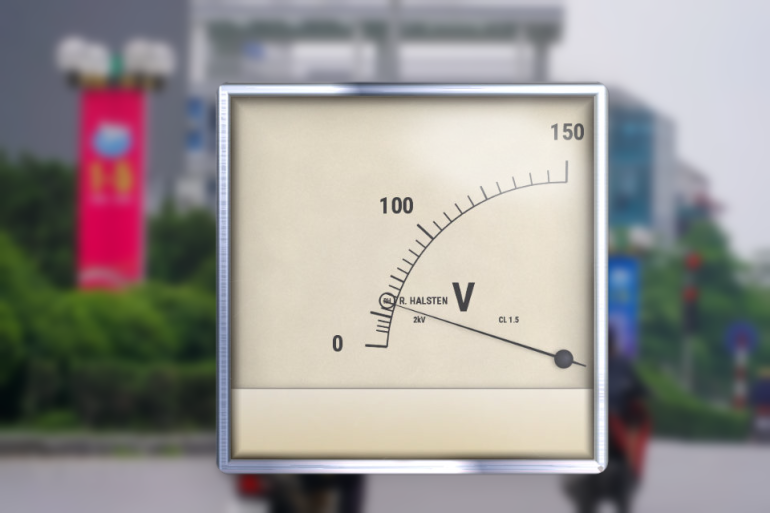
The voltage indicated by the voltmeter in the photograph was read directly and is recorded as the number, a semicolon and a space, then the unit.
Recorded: 60; V
